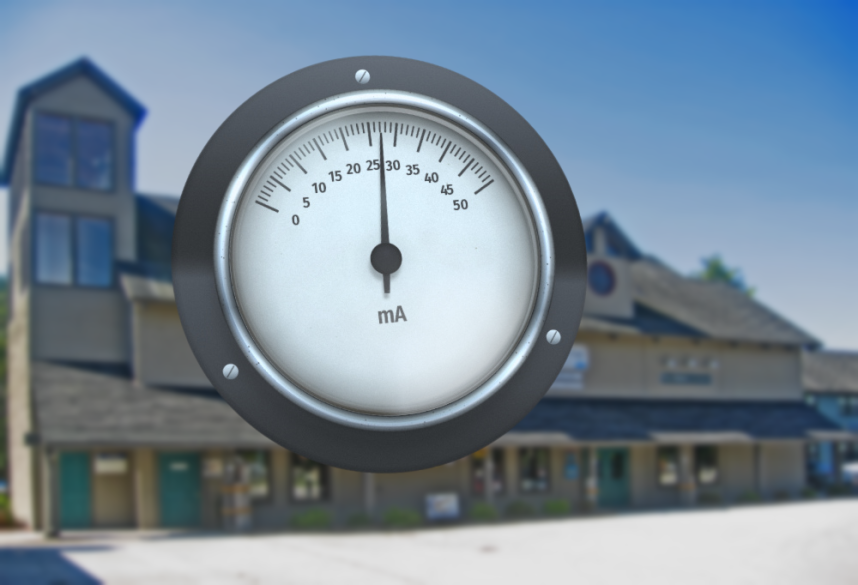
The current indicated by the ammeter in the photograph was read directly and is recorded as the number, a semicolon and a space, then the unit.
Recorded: 27; mA
